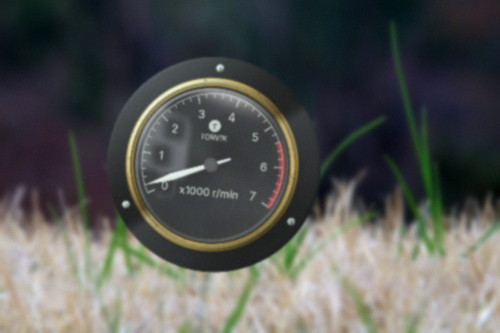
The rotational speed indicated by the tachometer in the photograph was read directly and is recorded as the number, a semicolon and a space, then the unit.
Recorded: 200; rpm
